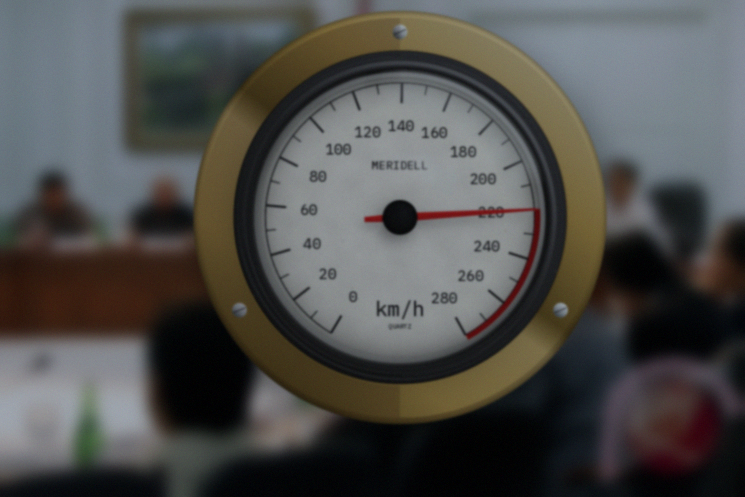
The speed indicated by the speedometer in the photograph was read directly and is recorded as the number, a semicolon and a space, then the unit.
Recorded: 220; km/h
